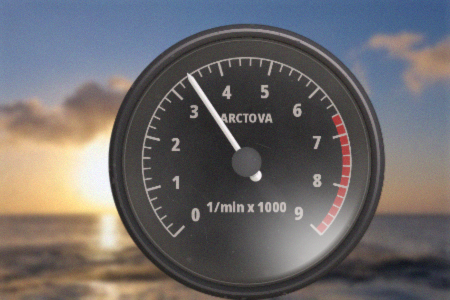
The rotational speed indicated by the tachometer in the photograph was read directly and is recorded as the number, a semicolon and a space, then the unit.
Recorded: 3400; rpm
